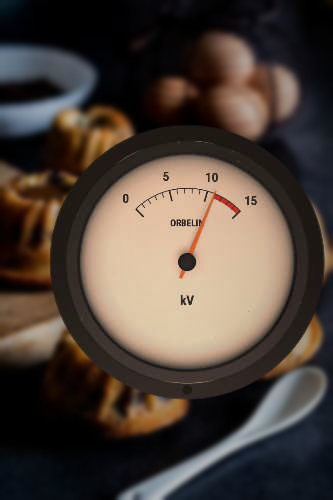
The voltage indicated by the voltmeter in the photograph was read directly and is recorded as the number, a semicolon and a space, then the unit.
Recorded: 11; kV
